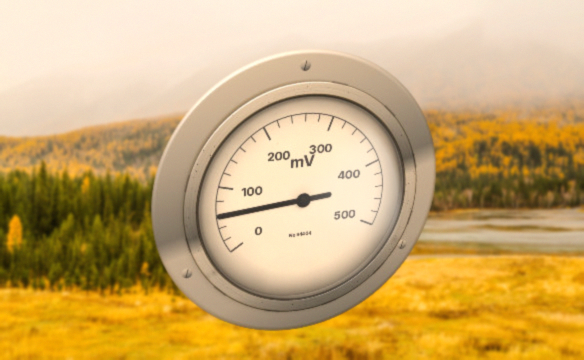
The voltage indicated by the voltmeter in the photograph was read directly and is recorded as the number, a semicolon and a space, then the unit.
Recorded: 60; mV
